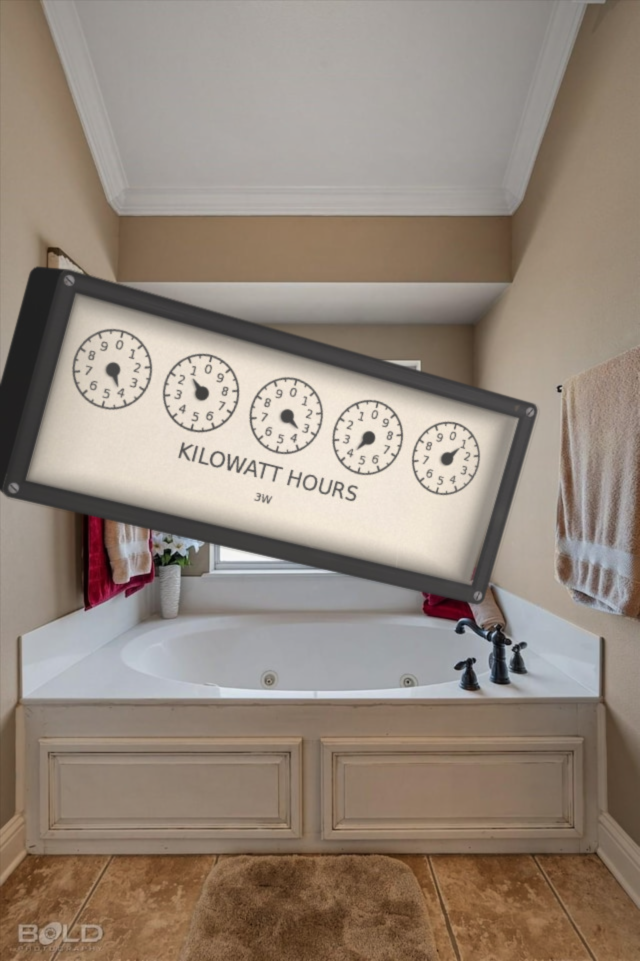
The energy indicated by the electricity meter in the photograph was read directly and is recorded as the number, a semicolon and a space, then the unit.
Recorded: 41341; kWh
